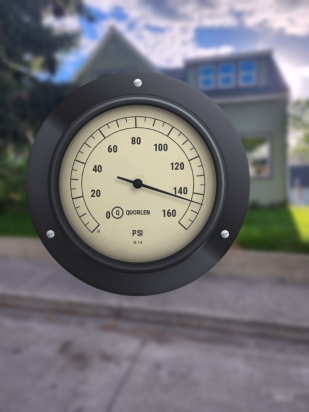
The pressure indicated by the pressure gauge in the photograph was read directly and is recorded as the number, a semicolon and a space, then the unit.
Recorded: 145; psi
